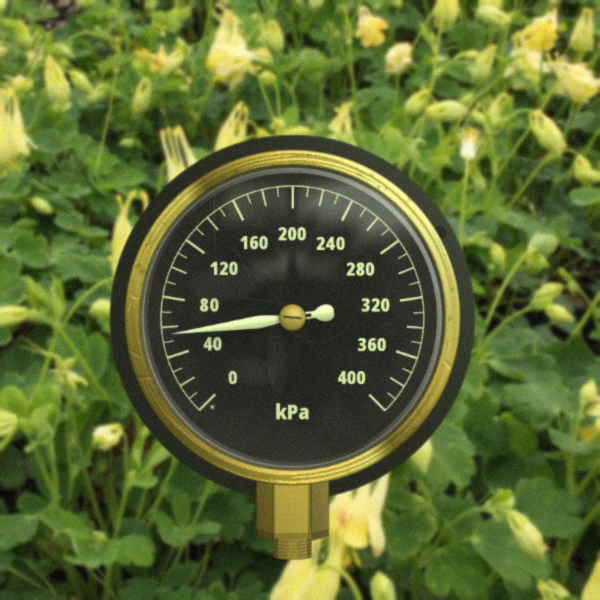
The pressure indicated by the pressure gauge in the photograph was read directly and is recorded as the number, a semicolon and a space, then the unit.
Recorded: 55; kPa
